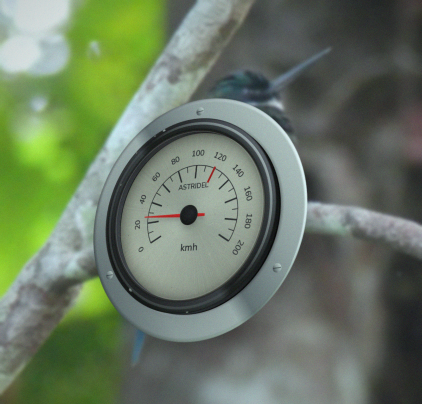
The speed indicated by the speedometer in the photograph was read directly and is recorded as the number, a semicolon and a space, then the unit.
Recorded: 25; km/h
